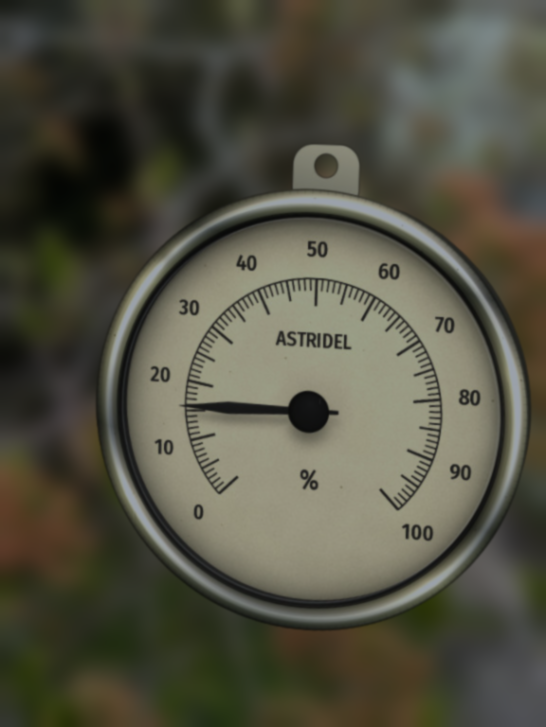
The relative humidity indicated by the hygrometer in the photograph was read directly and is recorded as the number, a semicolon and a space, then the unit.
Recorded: 16; %
